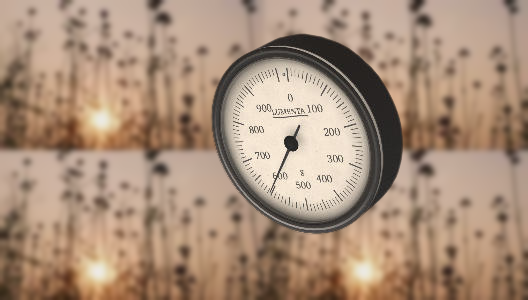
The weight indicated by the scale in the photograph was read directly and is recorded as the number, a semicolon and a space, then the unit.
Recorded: 600; g
